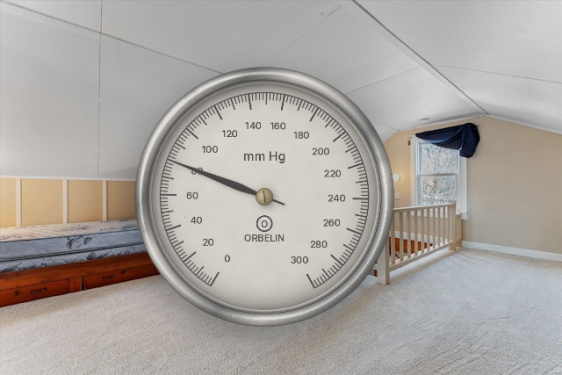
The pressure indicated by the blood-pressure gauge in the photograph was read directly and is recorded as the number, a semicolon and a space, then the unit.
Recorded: 80; mmHg
